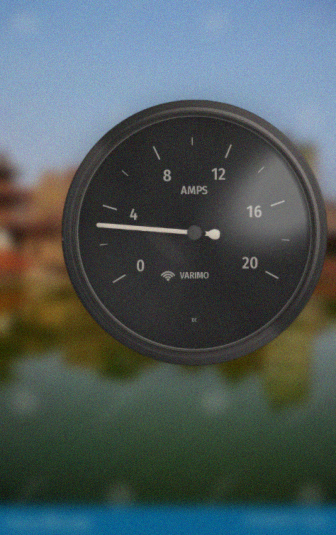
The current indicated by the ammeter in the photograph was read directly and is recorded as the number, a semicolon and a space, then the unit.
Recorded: 3; A
